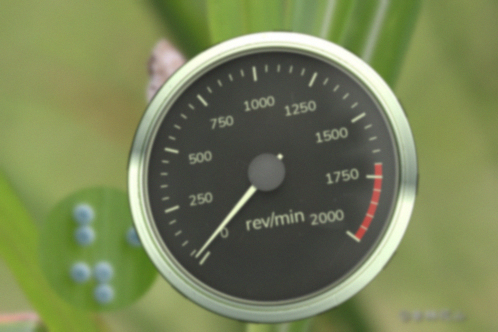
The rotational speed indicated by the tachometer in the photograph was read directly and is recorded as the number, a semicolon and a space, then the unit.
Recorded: 25; rpm
